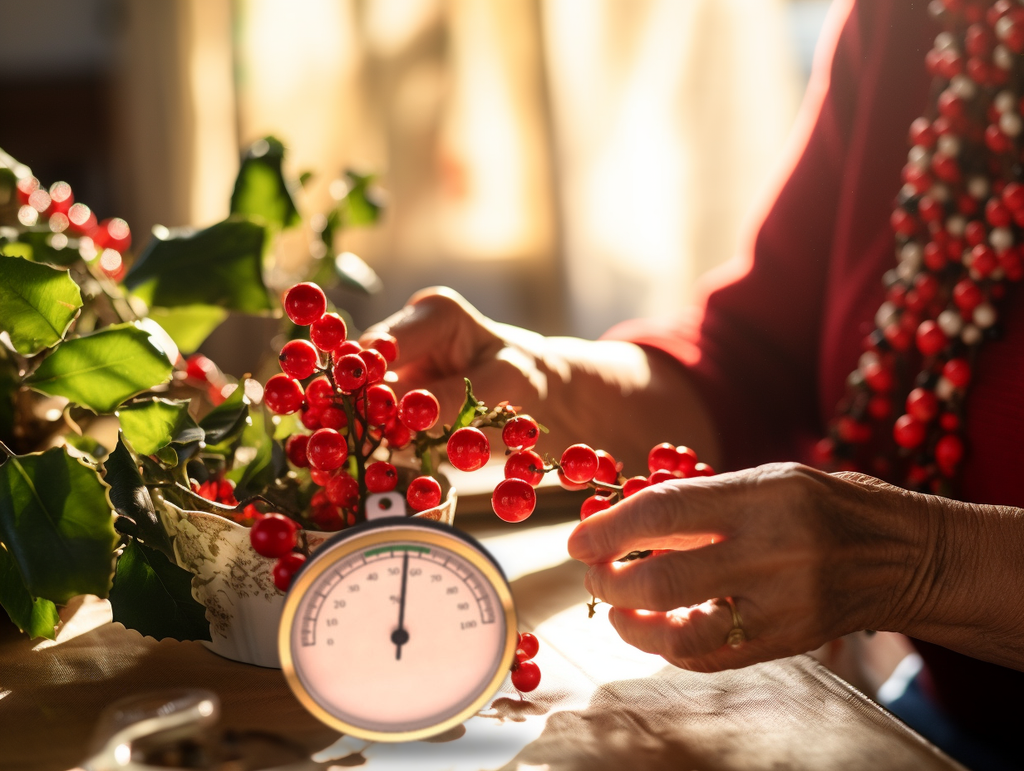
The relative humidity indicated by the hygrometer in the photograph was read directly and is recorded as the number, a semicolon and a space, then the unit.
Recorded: 55; %
